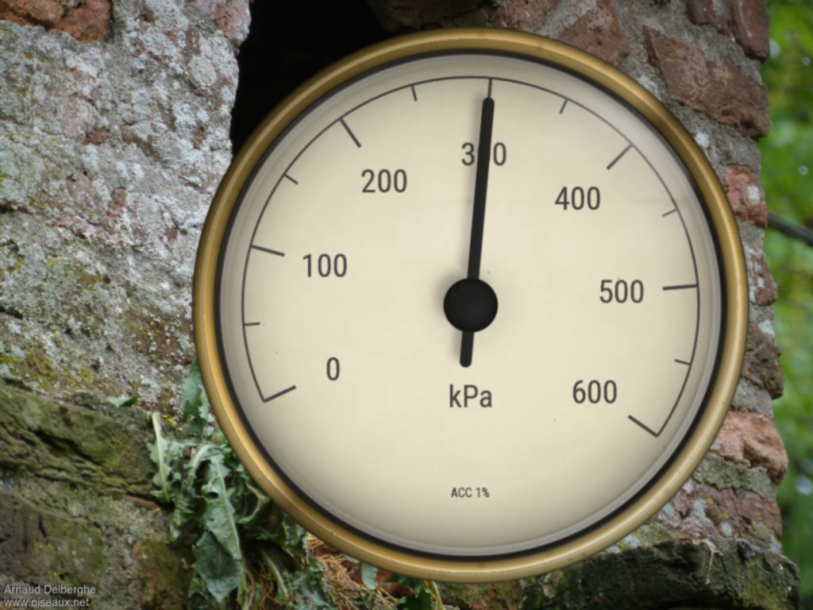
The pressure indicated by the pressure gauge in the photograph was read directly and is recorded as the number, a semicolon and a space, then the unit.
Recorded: 300; kPa
